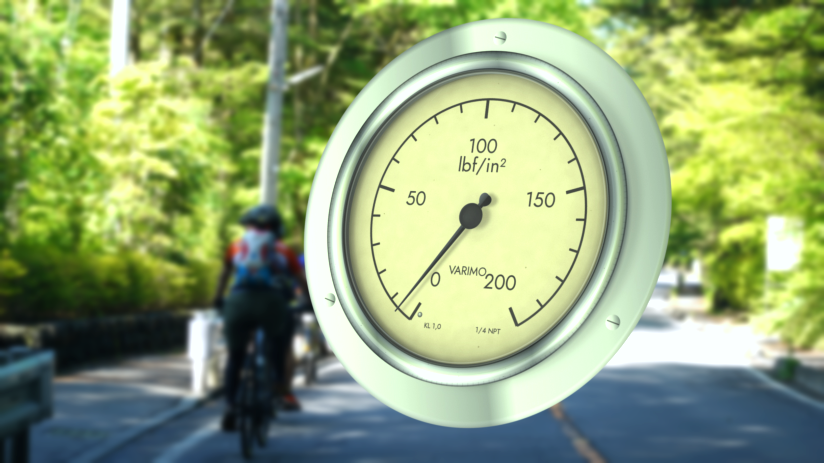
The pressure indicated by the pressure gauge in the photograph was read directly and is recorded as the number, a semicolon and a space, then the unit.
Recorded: 5; psi
